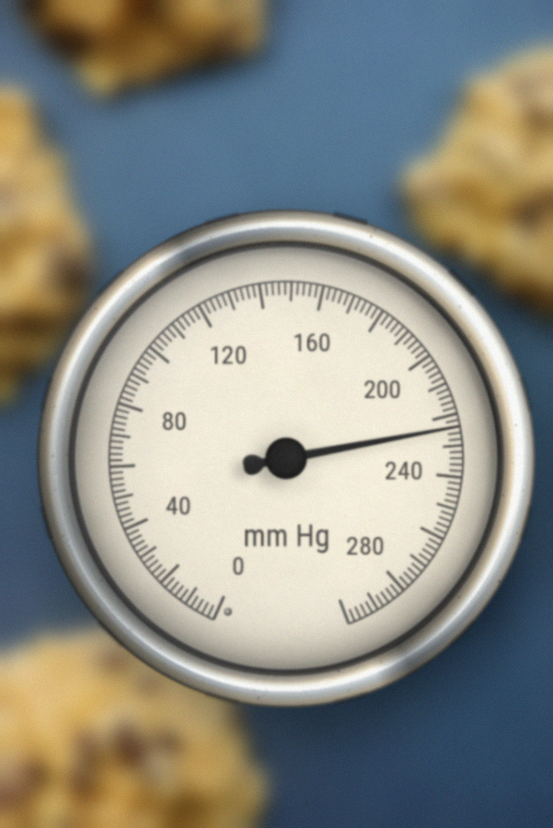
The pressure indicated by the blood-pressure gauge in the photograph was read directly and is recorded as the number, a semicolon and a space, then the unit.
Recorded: 224; mmHg
